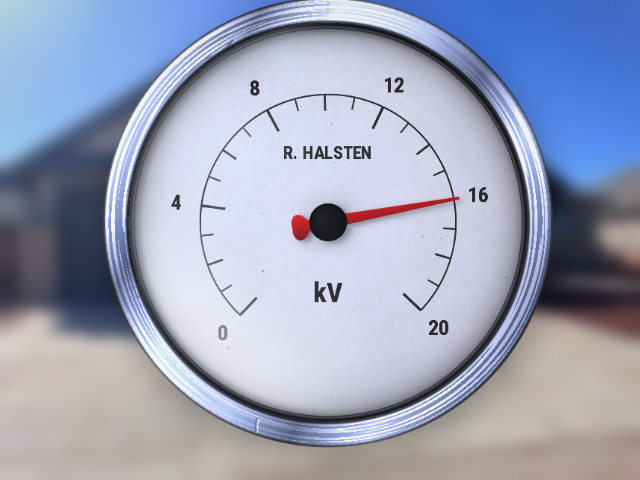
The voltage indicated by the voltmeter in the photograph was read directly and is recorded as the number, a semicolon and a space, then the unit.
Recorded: 16; kV
